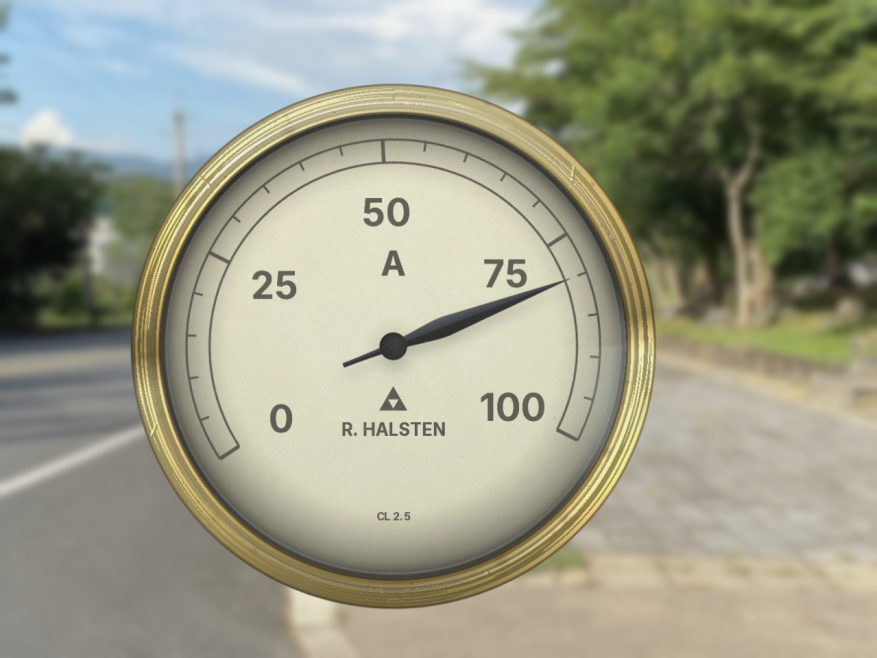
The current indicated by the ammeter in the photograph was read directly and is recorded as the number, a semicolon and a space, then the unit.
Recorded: 80; A
